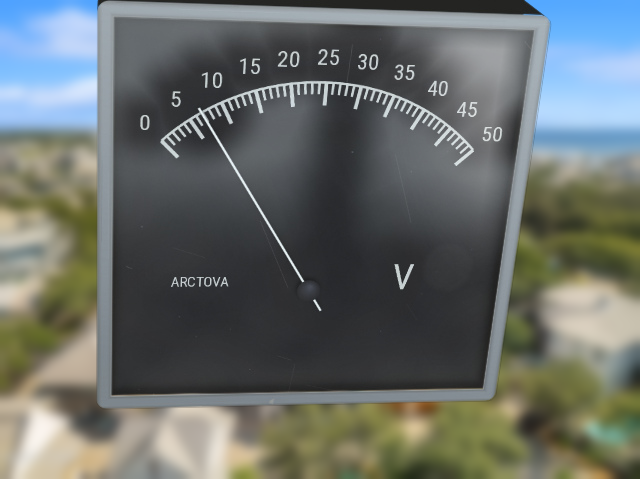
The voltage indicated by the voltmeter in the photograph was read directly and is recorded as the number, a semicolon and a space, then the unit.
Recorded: 7; V
